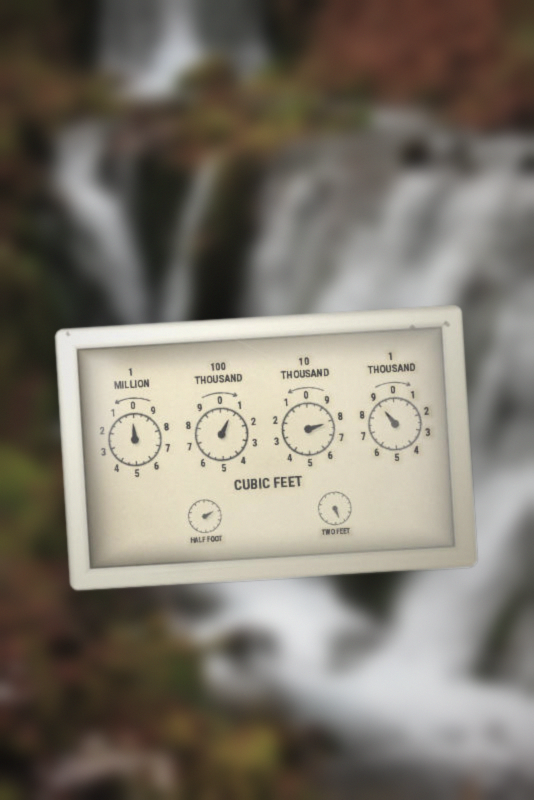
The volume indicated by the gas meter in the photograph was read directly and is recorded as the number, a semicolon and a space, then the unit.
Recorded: 7900; ft³
